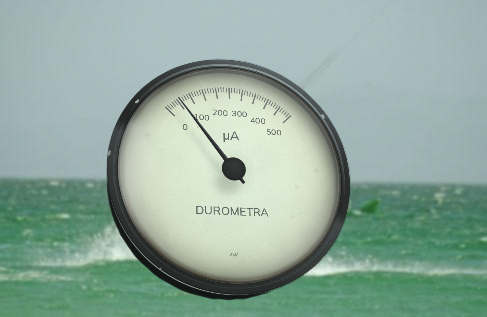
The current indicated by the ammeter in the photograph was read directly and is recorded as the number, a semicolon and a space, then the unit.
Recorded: 50; µA
